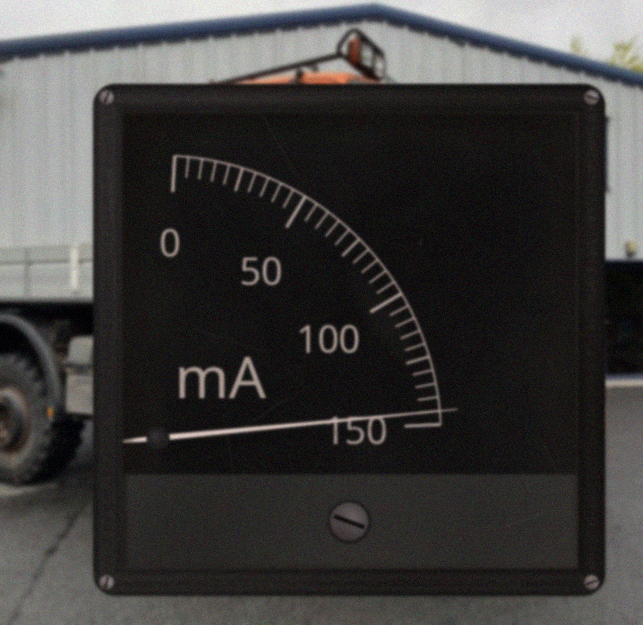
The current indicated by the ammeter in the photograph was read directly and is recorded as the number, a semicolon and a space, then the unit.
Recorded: 145; mA
